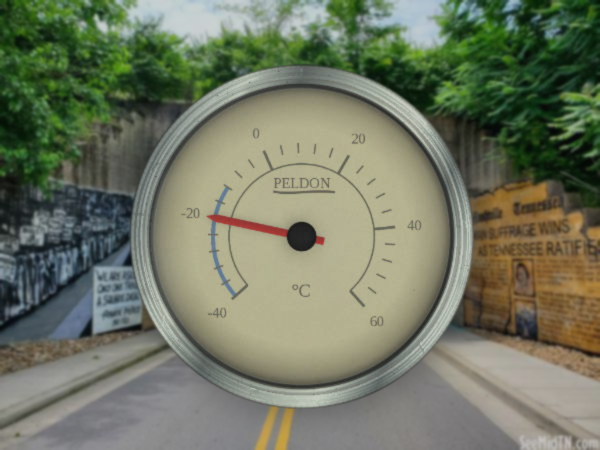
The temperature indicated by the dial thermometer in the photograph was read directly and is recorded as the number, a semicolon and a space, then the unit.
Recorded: -20; °C
